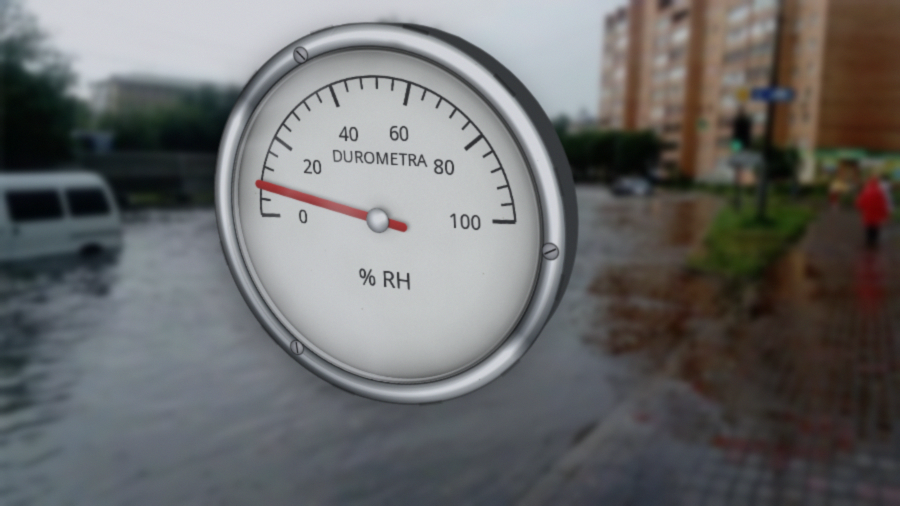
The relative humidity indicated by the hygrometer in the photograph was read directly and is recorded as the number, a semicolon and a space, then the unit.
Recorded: 8; %
